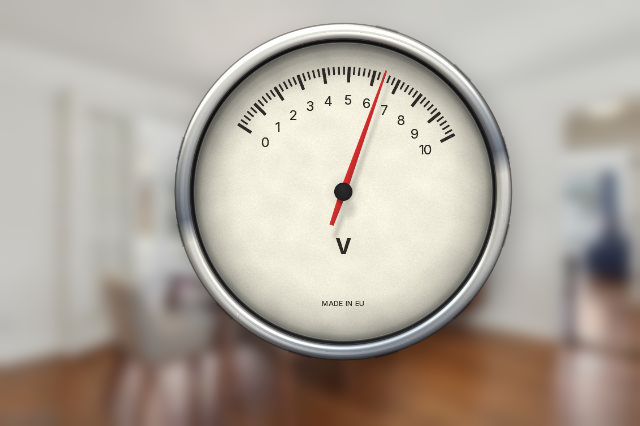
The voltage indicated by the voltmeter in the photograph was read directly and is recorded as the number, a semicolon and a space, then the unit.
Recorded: 6.4; V
